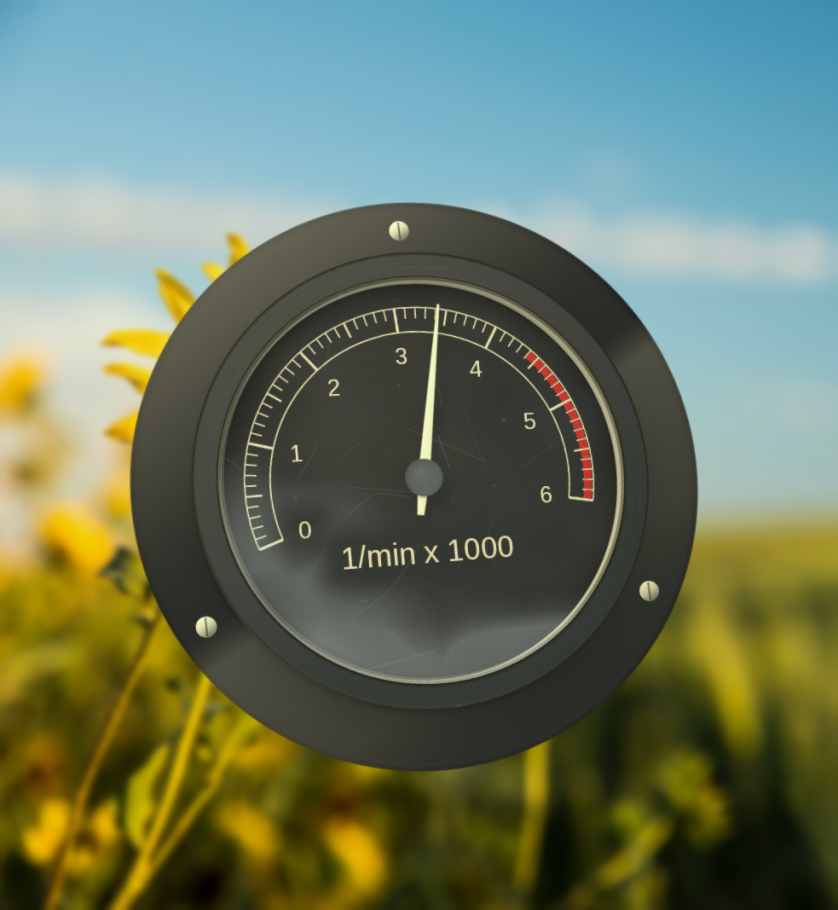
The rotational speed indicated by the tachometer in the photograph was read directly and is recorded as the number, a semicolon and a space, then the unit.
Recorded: 3400; rpm
